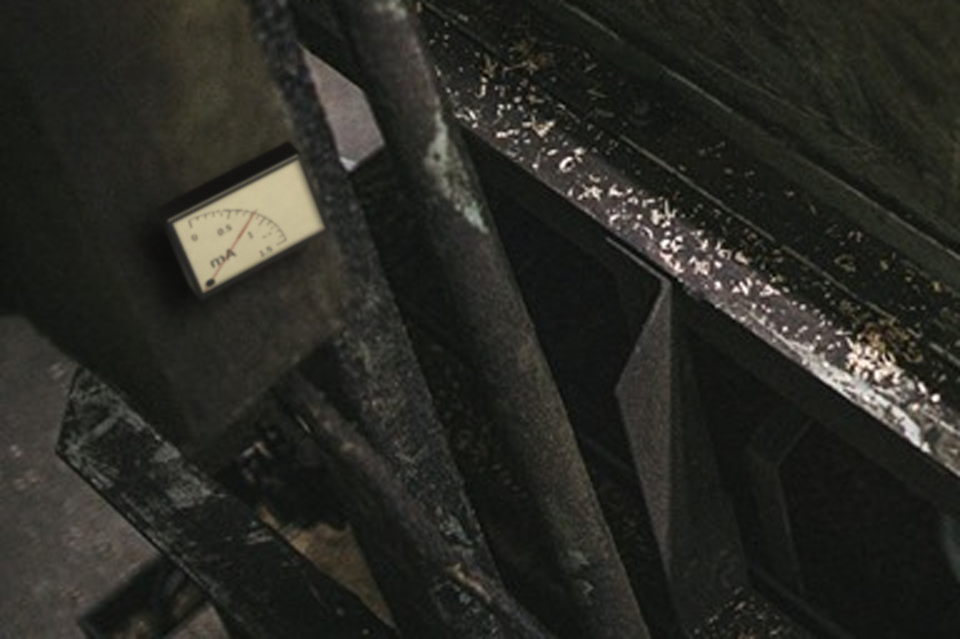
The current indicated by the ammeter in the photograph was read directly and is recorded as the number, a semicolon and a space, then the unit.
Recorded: 0.8; mA
